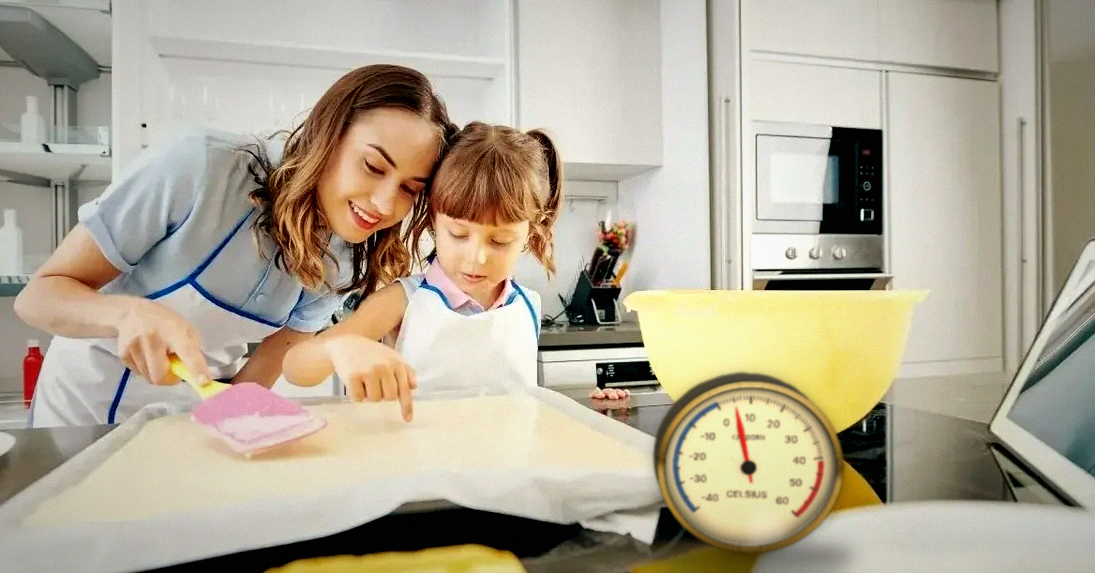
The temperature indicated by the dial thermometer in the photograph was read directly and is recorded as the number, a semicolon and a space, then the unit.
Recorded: 5; °C
